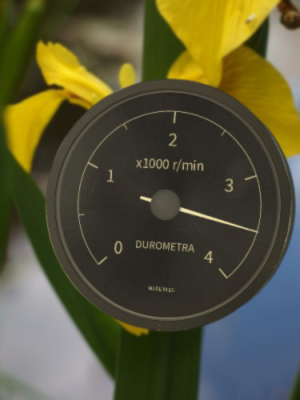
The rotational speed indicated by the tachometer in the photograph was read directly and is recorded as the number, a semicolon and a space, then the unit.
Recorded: 3500; rpm
